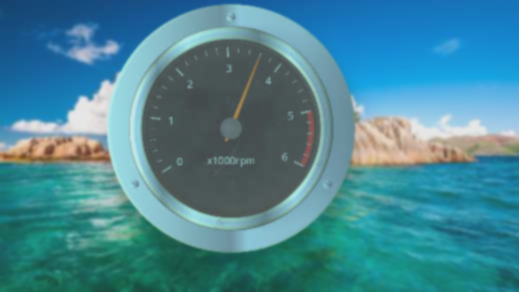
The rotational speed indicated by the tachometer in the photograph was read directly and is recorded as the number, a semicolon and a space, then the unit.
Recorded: 3600; rpm
